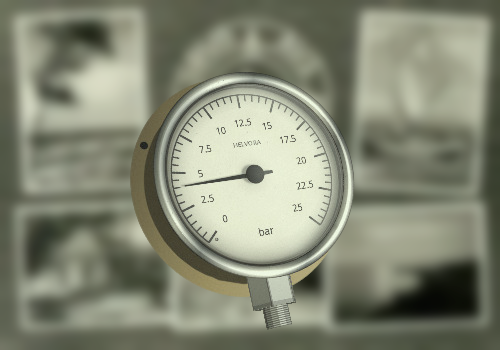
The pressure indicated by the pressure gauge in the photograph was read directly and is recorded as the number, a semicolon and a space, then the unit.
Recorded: 4; bar
